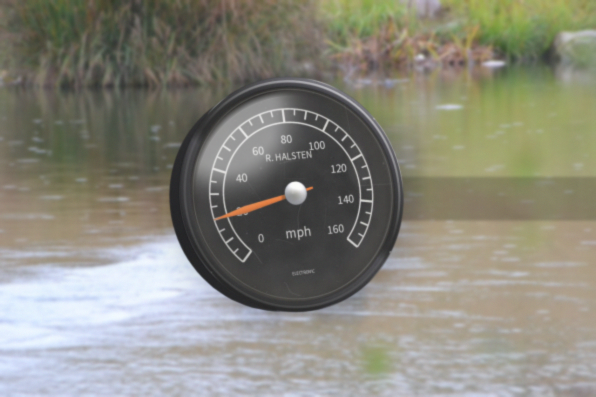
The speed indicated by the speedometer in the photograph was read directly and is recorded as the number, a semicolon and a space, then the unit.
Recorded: 20; mph
